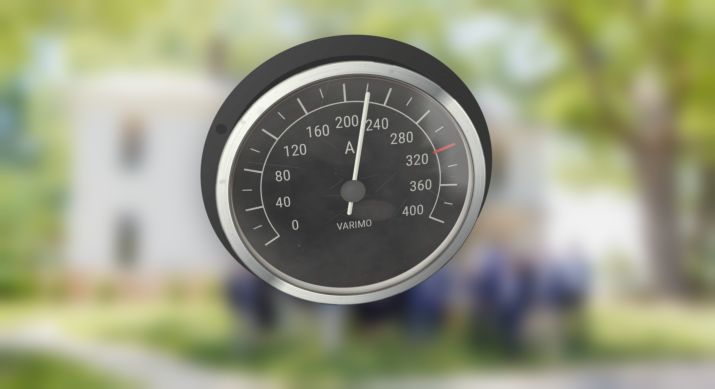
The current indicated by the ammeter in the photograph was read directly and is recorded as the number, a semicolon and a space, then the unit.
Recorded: 220; A
